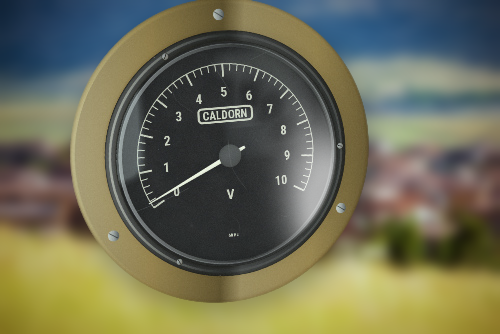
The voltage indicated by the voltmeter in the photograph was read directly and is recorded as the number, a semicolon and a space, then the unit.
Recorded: 0.2; V
